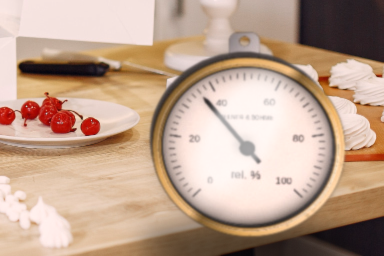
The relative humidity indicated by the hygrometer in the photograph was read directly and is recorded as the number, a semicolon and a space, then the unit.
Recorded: 36; %
